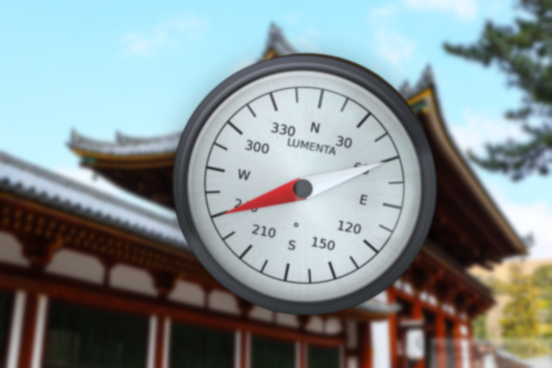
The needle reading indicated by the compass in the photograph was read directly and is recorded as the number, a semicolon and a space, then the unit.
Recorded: 240; °
